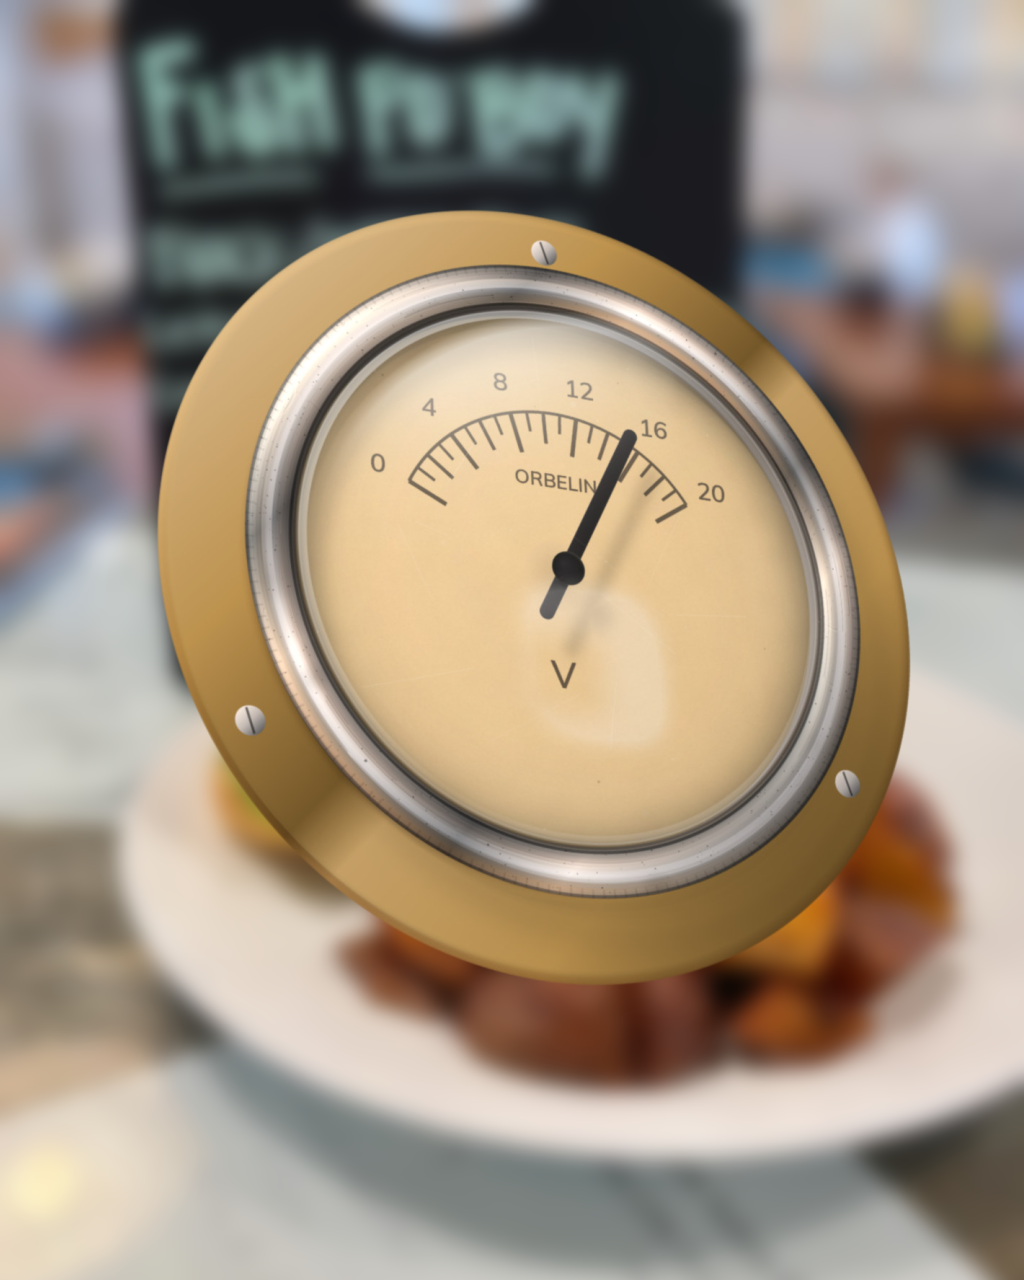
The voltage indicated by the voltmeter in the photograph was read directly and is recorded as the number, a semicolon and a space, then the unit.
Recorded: 15; V
